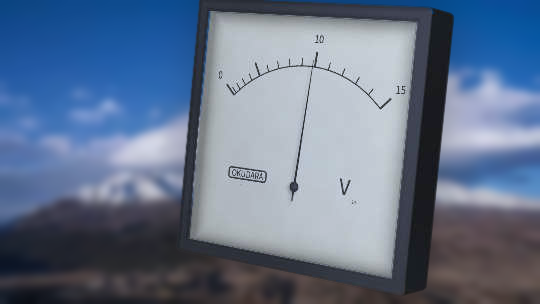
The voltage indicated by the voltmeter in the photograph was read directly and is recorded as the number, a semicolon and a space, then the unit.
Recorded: 10; V
